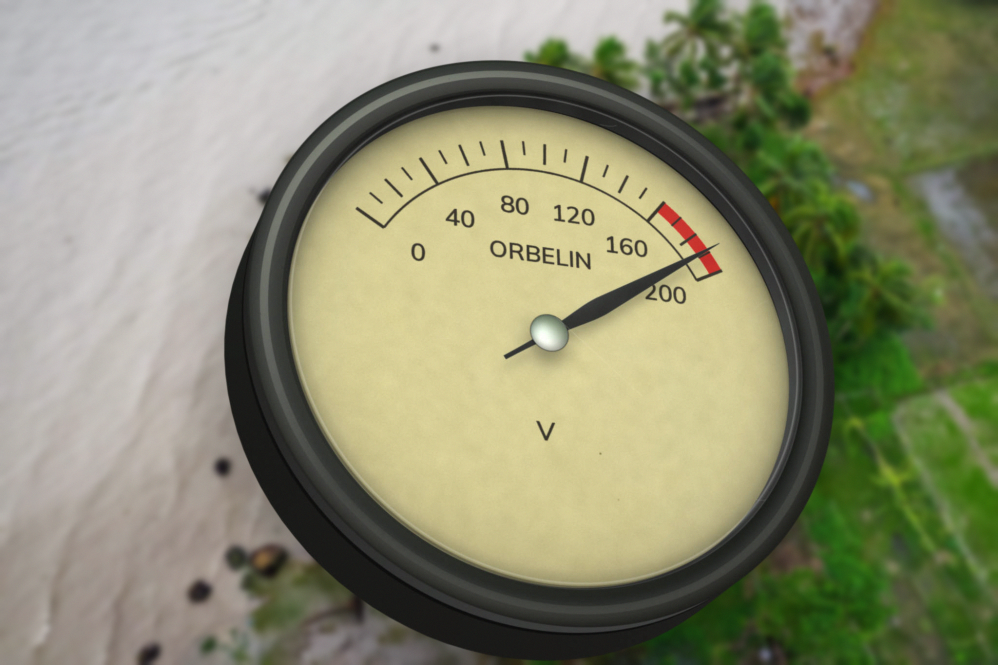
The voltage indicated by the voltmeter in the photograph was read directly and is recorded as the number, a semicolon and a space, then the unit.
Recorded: 190; V
